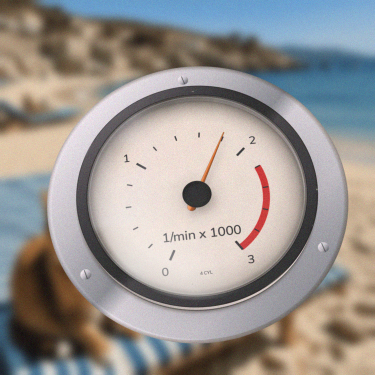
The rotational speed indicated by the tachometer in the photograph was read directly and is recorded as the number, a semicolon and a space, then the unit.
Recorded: 1800; rpm
